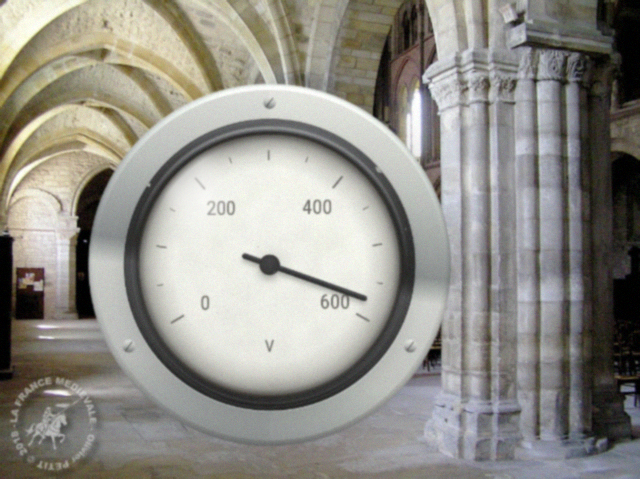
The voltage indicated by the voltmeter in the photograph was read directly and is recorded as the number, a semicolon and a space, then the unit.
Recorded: 575; V
